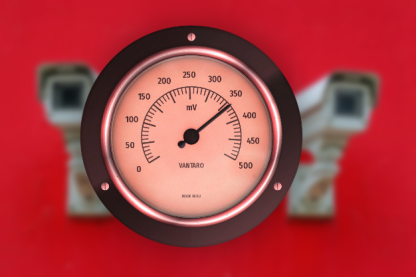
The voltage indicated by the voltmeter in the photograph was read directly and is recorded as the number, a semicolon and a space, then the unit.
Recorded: 360; mV
